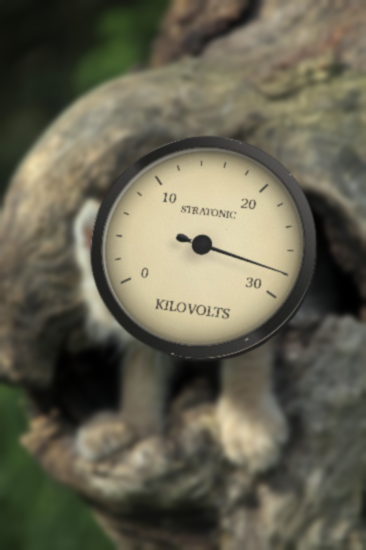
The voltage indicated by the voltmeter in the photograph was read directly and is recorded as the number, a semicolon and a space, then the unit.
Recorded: 28; kV
